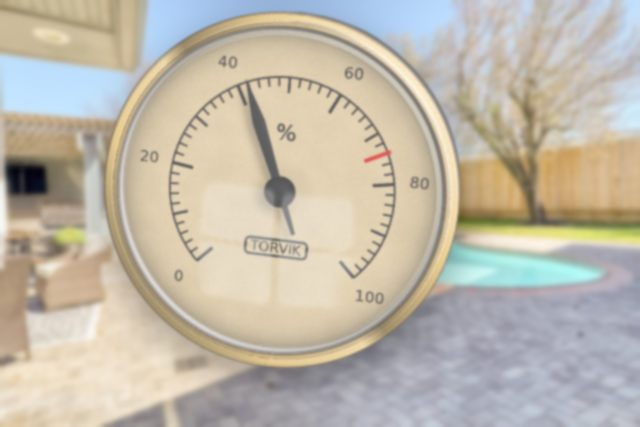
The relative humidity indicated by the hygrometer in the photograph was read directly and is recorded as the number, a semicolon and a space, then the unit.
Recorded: 42; %
